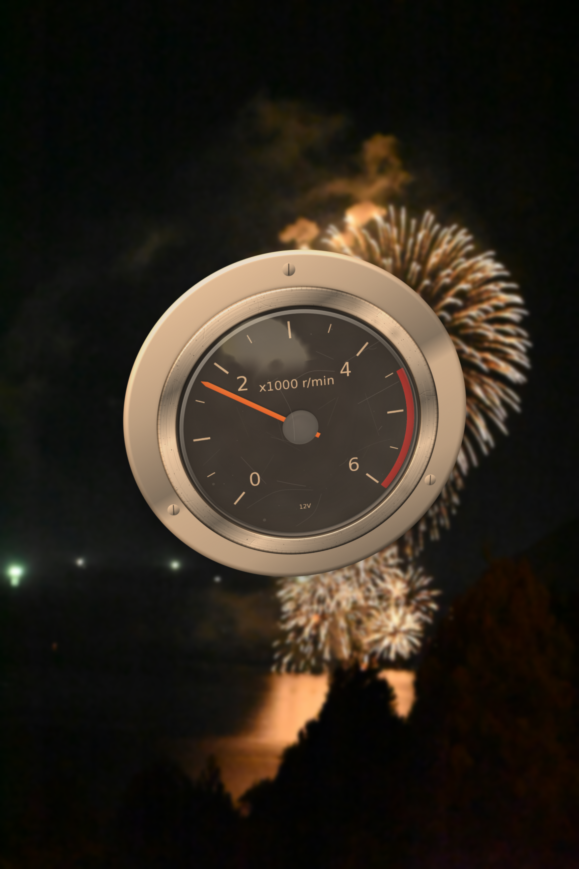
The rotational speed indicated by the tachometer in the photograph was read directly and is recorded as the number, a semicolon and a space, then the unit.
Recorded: 1750; rpm
